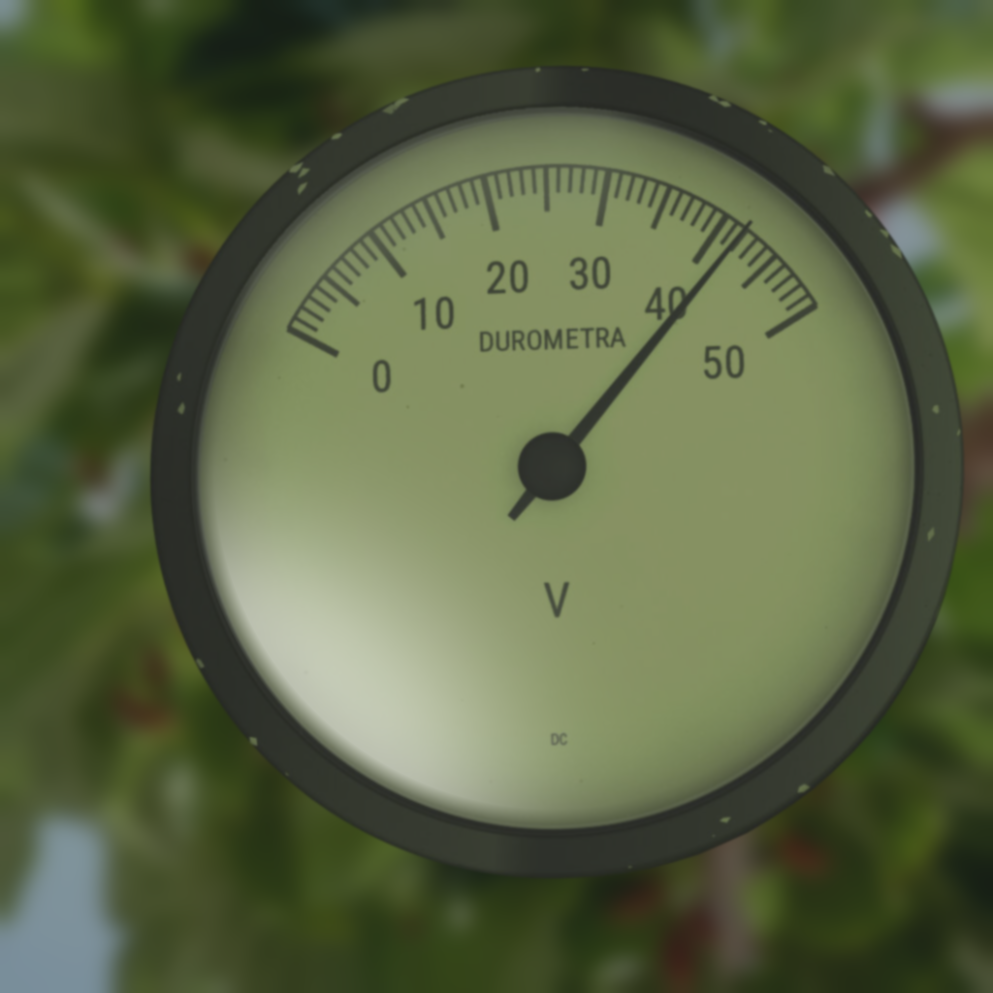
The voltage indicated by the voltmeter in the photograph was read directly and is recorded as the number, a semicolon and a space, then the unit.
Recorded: 42; V
